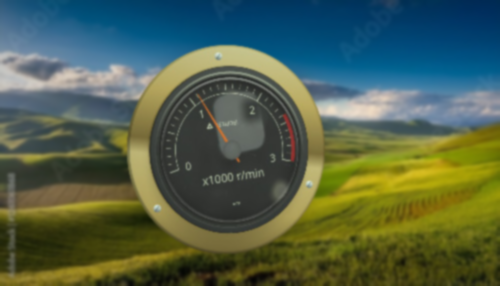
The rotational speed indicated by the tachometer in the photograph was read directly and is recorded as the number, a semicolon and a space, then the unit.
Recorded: 1100; rpm
